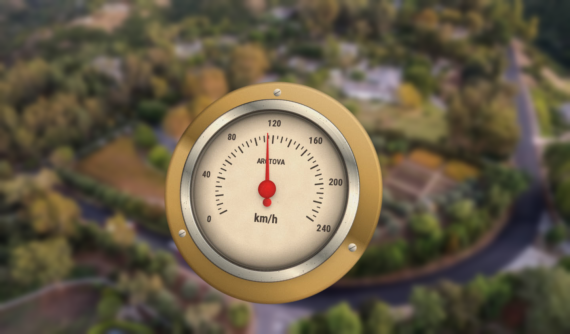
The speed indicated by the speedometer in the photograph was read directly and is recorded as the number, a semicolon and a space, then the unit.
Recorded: 115; km/h
